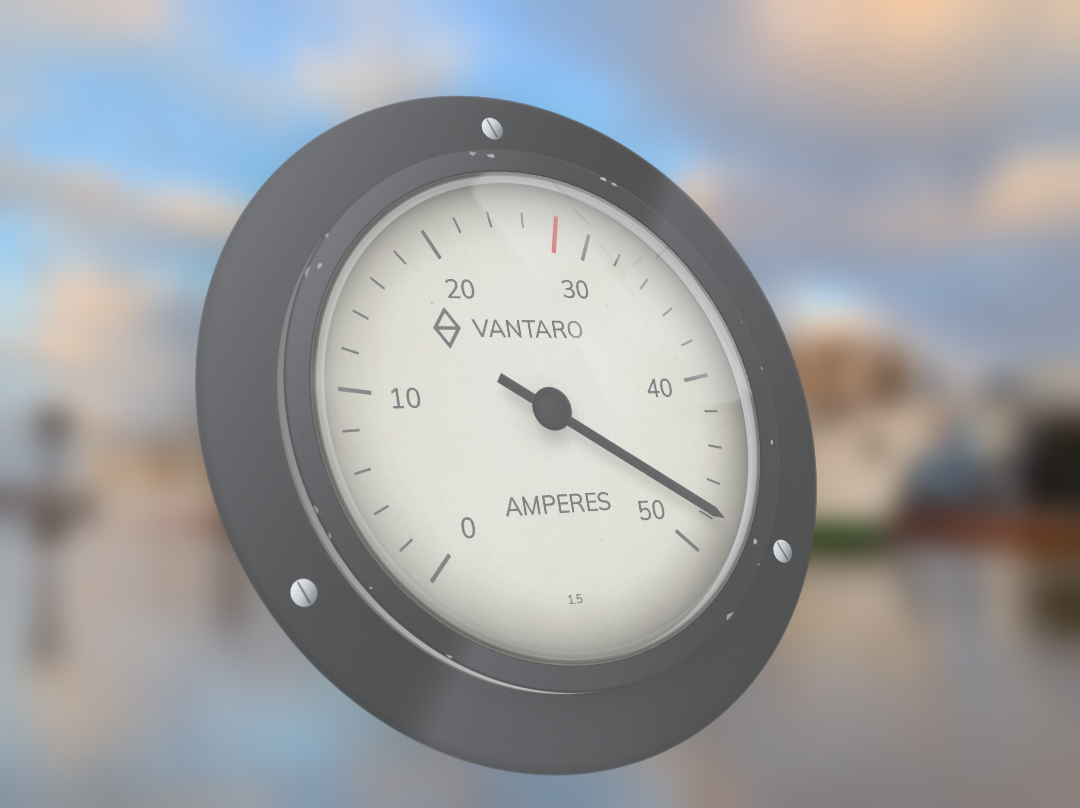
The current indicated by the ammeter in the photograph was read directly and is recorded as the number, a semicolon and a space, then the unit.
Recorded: 48; A
